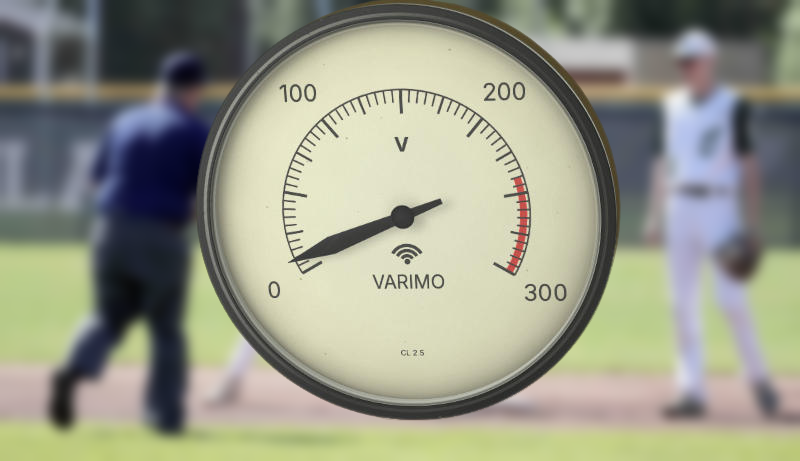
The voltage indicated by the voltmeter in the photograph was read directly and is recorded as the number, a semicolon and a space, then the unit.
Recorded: 10; V
